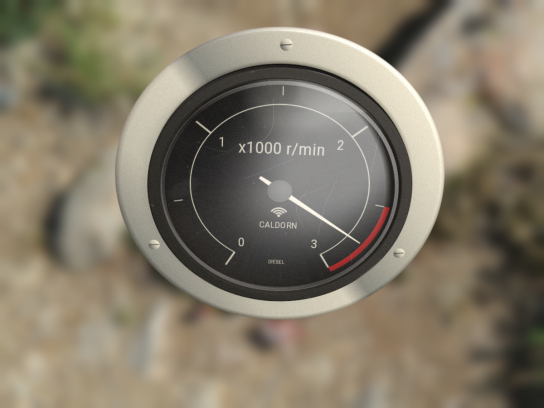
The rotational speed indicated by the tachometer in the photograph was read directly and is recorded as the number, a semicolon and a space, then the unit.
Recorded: 2750; rpm
